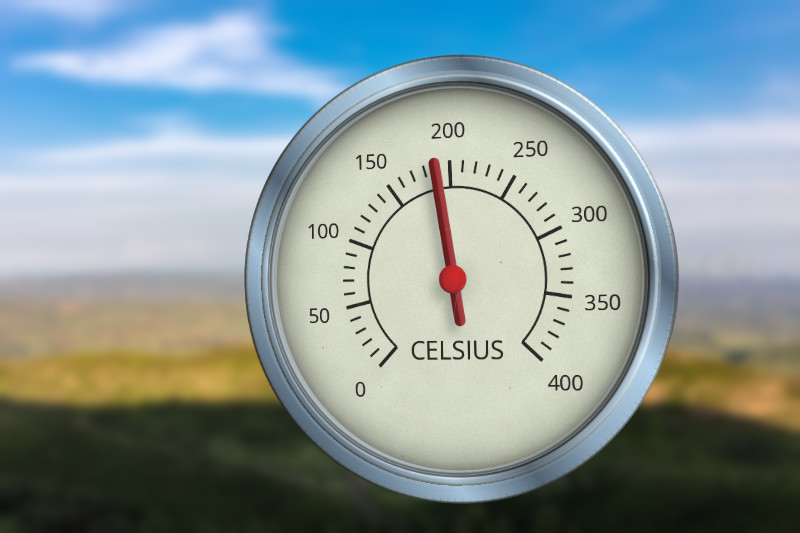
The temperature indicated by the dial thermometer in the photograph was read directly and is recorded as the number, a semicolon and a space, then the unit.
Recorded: 190; °C
